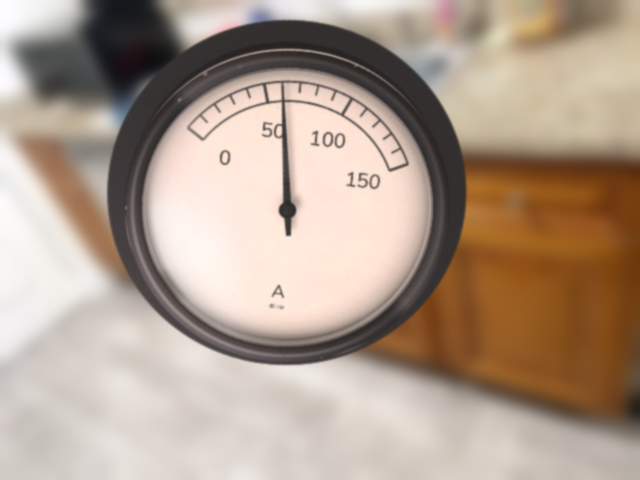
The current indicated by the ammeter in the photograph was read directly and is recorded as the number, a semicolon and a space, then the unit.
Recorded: 60; A
